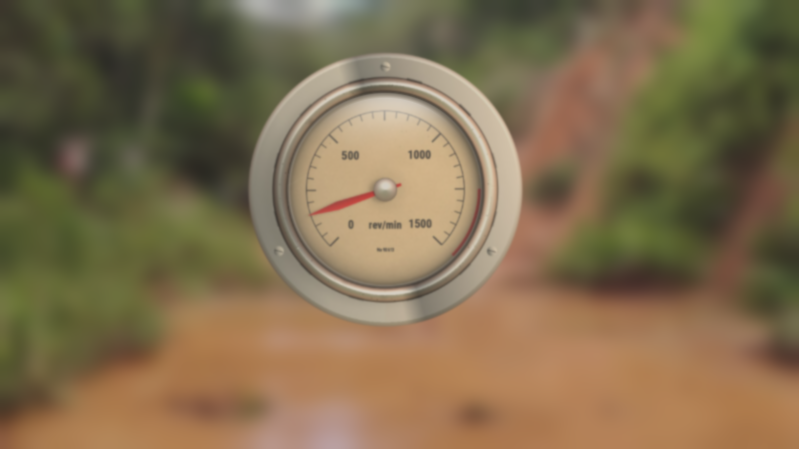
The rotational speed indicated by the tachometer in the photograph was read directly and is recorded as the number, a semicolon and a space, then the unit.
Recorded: 150; rpm
